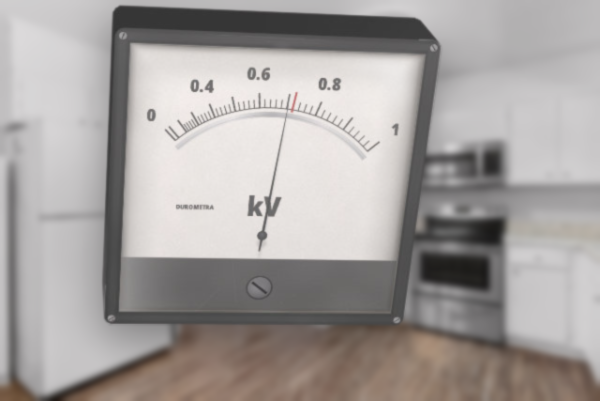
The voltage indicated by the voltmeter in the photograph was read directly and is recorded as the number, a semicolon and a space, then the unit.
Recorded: 0.7; kV
